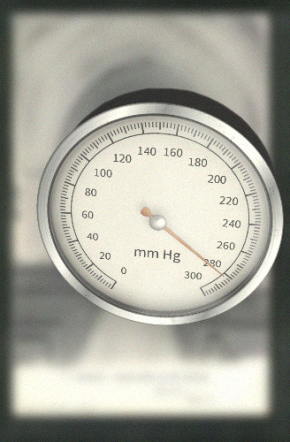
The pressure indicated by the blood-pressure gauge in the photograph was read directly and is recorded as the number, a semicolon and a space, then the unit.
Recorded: 280; mmHg
